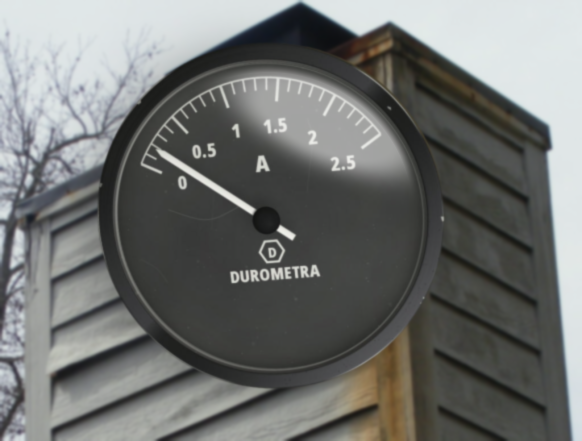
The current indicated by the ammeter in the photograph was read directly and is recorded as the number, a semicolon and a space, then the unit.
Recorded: 0.2; A
